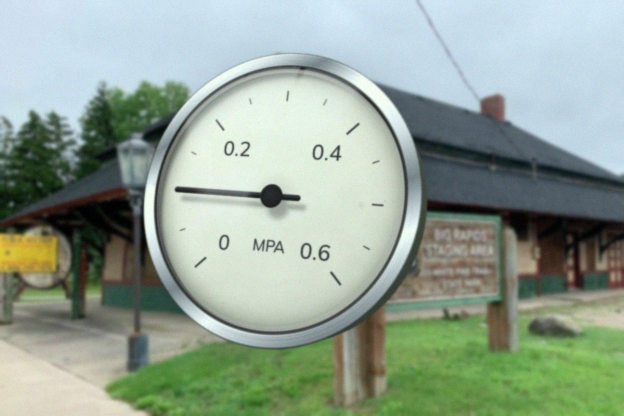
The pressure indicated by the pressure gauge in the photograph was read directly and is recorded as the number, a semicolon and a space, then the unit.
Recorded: 0.1; MPa
